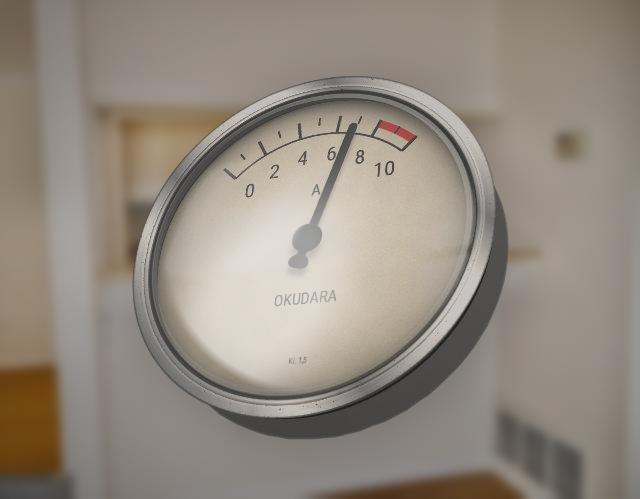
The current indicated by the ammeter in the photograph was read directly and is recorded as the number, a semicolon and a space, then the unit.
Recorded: 7; A
